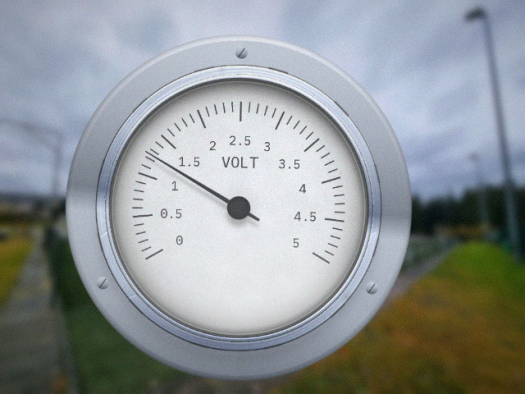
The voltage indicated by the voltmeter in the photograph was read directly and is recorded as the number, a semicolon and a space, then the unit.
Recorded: 1.25; V
